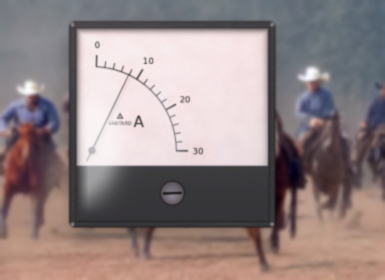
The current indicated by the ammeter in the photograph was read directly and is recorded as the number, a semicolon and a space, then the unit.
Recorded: 8; A
